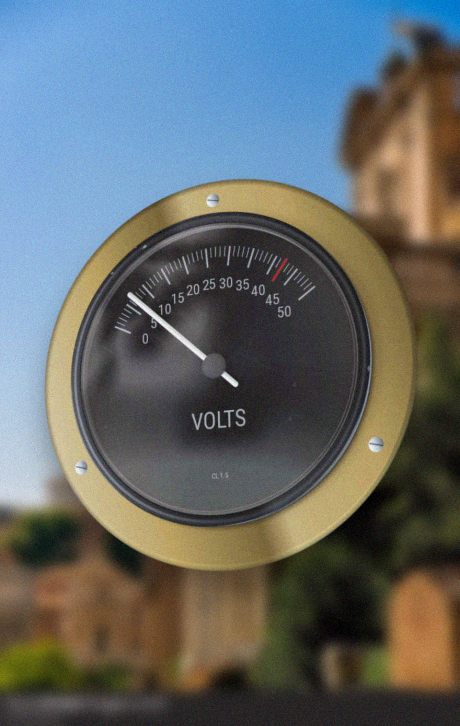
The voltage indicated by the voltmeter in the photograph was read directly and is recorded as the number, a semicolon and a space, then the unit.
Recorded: 7; V
